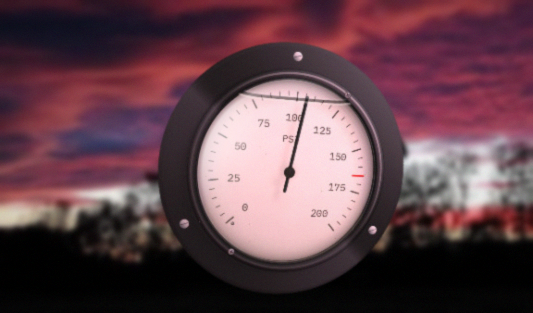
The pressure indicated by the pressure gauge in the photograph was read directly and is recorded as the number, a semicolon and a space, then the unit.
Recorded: 105; psi
